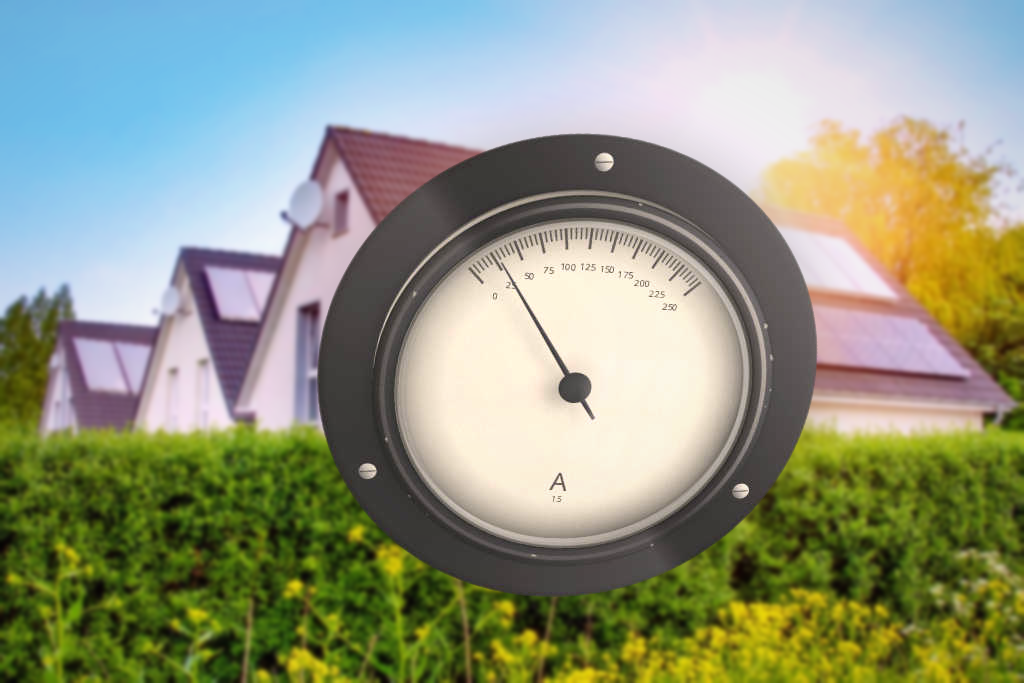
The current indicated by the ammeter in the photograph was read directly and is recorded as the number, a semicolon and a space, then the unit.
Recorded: 30; A
